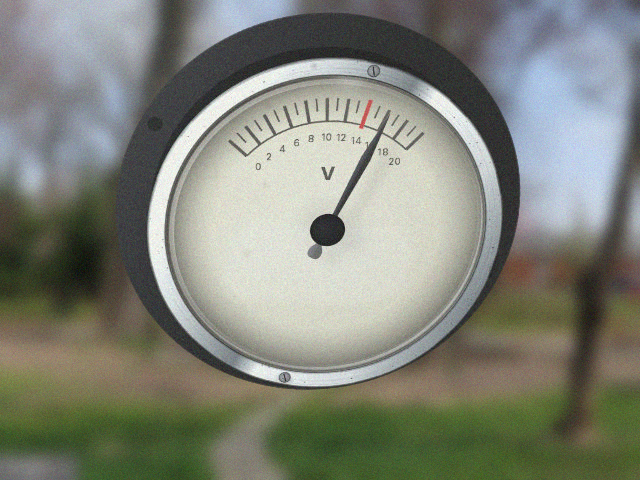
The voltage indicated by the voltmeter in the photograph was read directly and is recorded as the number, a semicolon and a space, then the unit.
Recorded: 16; V
